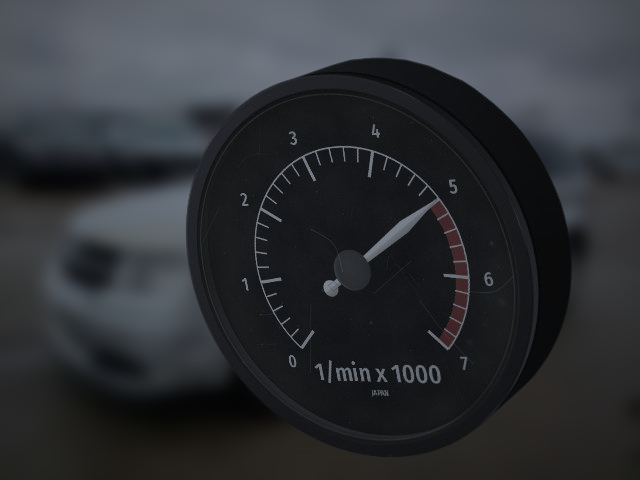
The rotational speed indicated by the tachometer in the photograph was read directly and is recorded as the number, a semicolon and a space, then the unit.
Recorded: 5000; rpm
